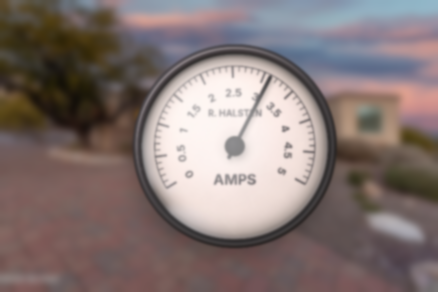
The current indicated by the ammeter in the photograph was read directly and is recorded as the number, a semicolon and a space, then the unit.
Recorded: 3.1; A
